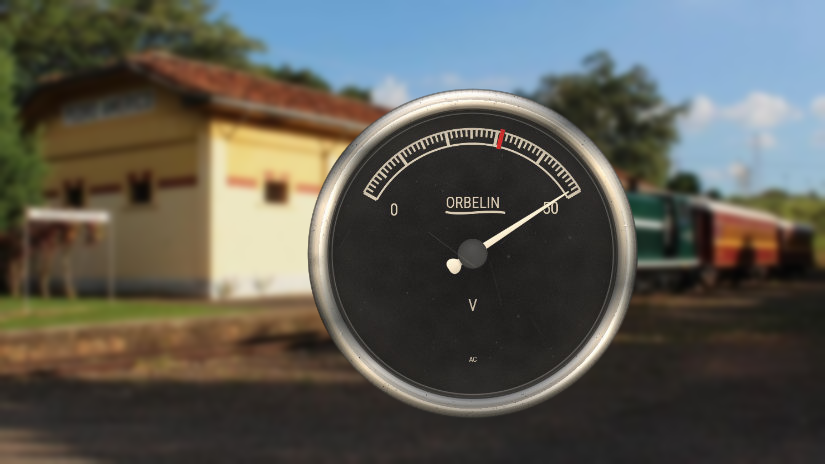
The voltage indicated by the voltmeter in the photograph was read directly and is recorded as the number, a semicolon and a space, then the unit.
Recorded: 49; V
